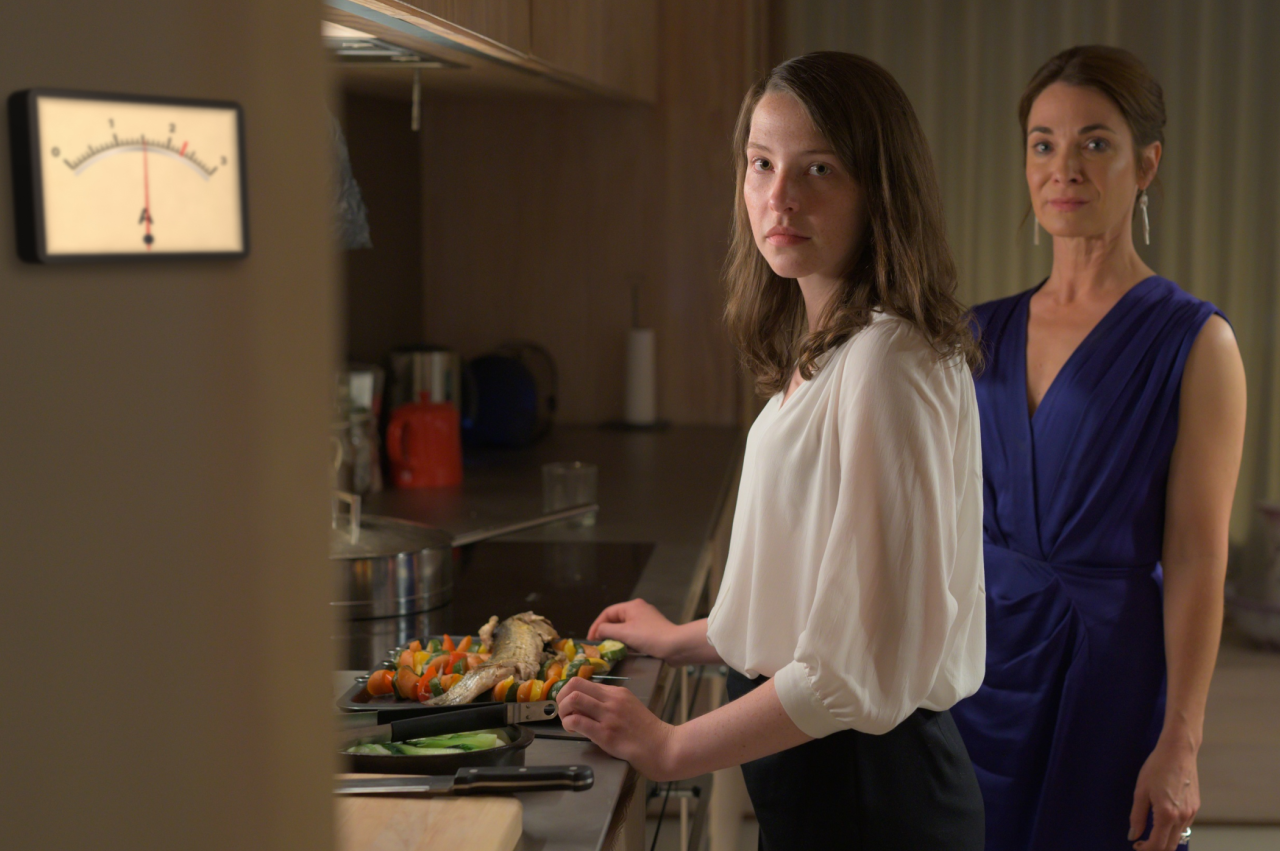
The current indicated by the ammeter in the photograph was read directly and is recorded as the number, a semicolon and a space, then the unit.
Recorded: 1.5; A
